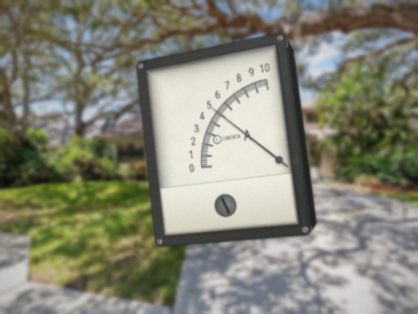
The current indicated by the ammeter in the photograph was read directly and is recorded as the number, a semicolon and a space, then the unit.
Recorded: 5; A
